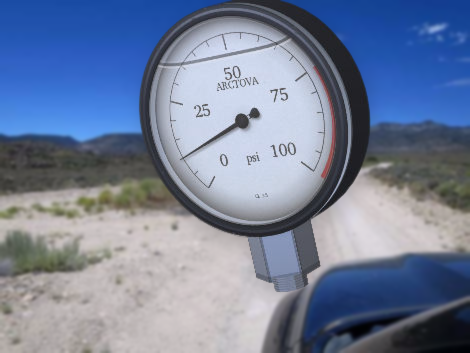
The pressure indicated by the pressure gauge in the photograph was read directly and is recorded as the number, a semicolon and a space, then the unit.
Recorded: 10; psi
